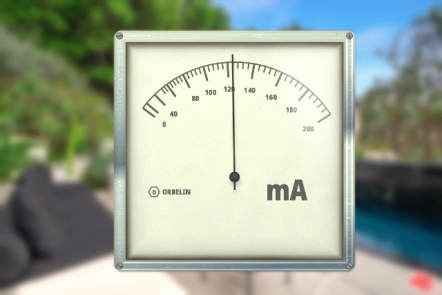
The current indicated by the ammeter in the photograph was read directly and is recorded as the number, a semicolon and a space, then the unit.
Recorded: 124; mA
